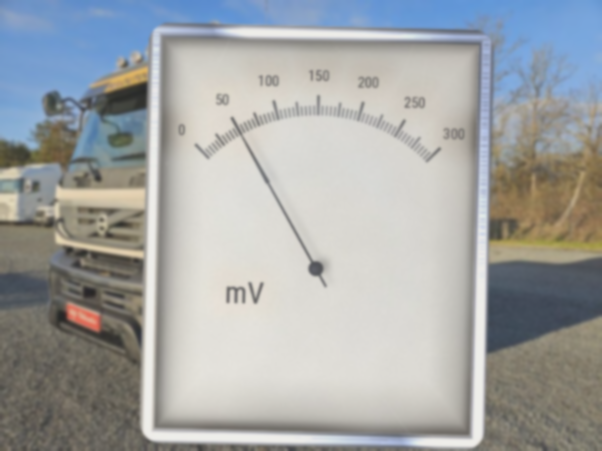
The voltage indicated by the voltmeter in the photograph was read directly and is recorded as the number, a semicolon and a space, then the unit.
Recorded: 50; mV
